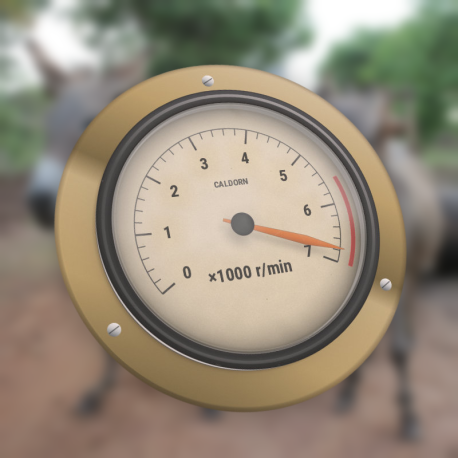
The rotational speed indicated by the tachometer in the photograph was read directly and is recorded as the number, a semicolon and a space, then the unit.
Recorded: 6800; rpm
